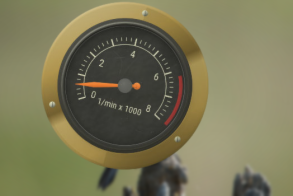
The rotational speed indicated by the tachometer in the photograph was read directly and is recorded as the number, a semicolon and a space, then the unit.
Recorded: 600; rpm
